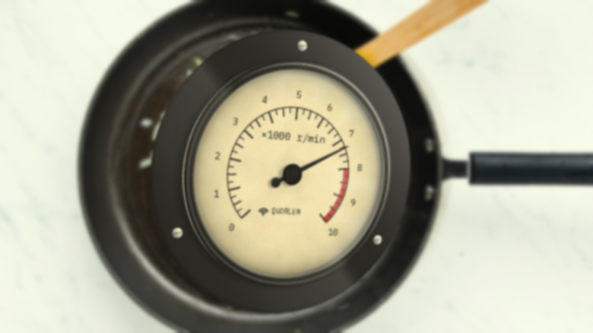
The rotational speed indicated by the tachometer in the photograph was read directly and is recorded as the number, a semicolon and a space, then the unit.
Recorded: 7250; rpm
